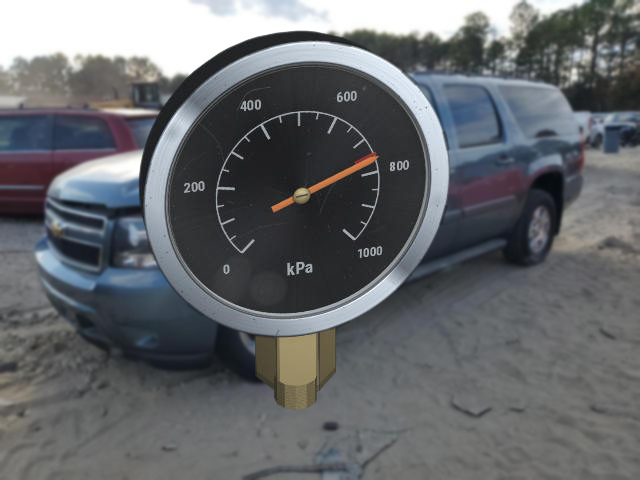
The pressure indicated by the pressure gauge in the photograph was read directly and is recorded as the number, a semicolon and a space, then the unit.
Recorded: 750; kPa
